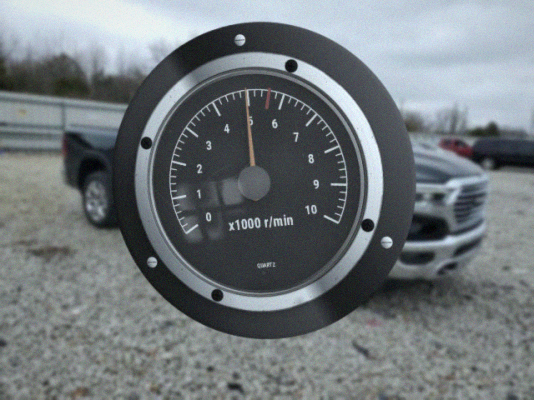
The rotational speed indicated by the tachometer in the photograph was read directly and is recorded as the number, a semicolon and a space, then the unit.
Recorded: 5000; rpm
